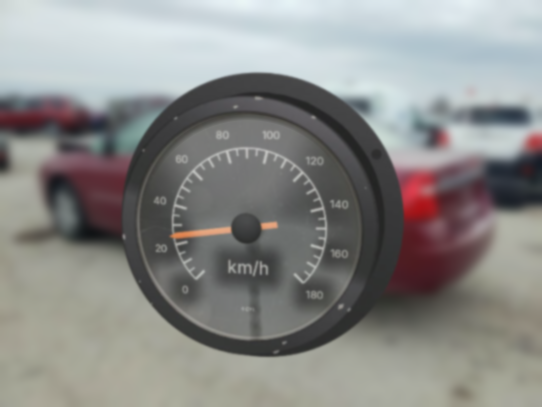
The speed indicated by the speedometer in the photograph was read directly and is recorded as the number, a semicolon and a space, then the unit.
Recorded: 25; km/h
